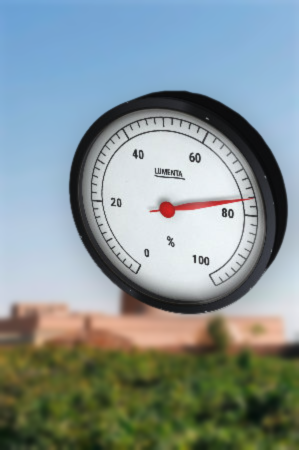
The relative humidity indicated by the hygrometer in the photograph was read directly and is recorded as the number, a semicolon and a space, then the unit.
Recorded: 76; %
